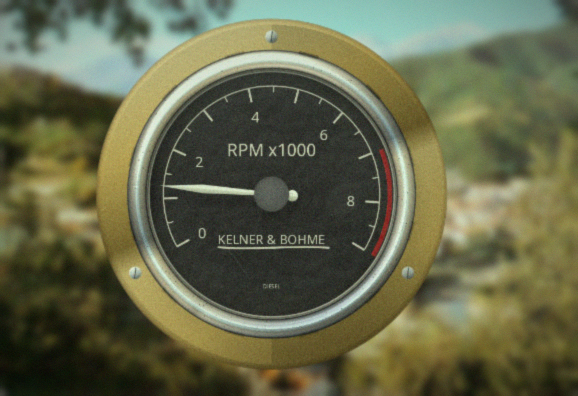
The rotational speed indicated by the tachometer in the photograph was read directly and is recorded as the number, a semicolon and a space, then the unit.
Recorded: 1250; rpm
